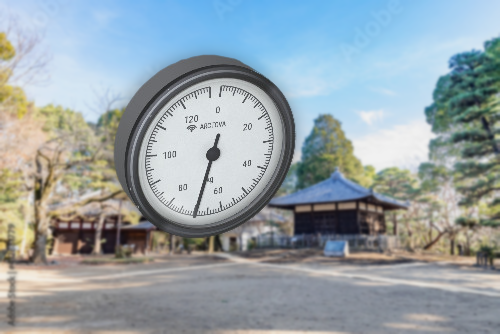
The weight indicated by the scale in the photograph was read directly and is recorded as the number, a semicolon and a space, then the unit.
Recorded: 70; kg
